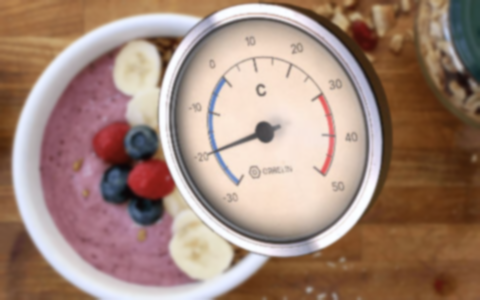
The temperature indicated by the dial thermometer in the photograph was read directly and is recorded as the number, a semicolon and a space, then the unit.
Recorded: -20; °C
